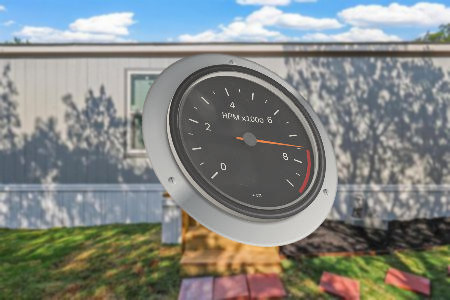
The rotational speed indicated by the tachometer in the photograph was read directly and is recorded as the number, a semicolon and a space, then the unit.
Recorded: 7500; rpm
